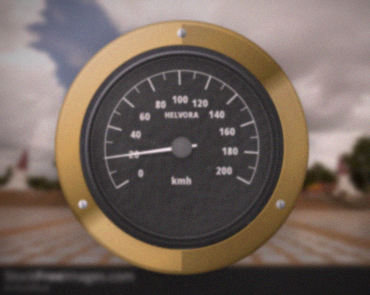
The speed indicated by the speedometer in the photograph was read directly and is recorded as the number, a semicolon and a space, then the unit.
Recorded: 20; km/h
